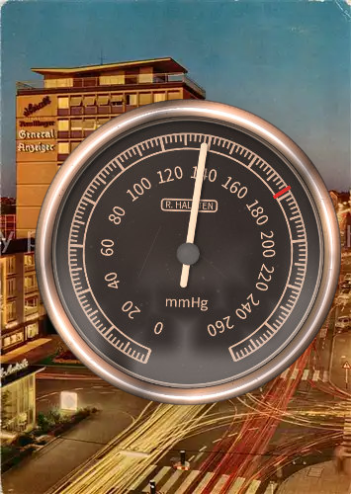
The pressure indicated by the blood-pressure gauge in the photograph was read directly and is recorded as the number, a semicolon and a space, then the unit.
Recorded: 138; mmHg
